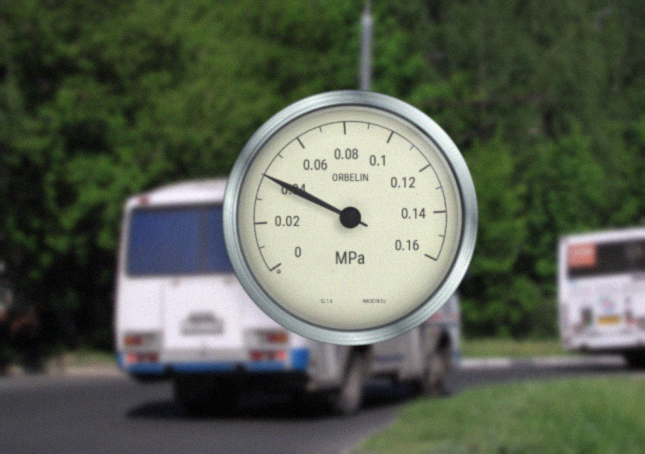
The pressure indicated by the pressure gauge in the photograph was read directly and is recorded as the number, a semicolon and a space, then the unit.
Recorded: 0.04; MPa
